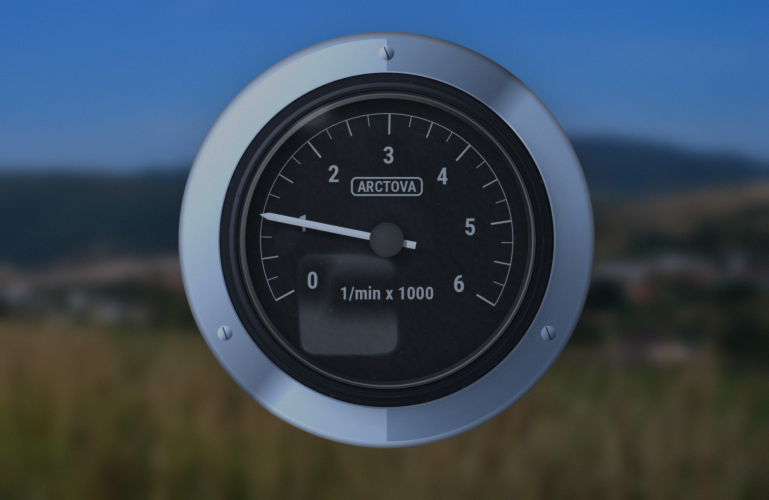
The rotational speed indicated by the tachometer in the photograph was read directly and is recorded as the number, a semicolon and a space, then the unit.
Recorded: 1000; rpm
